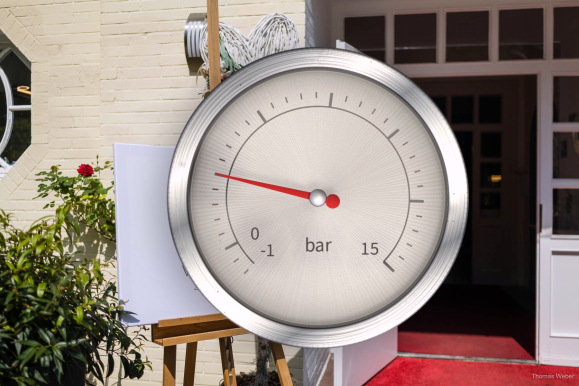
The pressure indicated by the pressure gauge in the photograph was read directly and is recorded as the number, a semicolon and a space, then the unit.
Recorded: 2.5; bar
